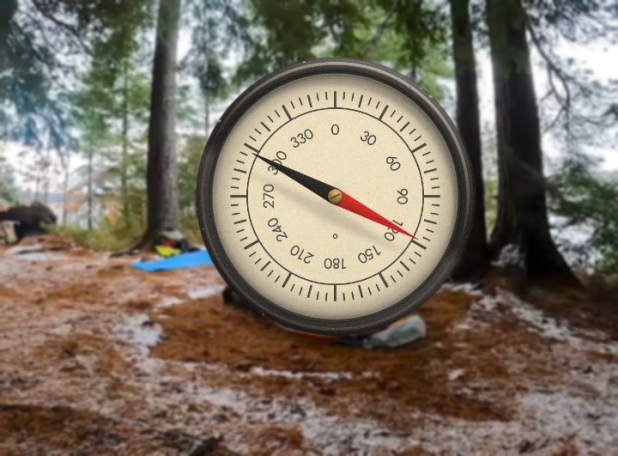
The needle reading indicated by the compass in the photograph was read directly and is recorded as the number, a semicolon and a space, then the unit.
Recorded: 117.5; °
